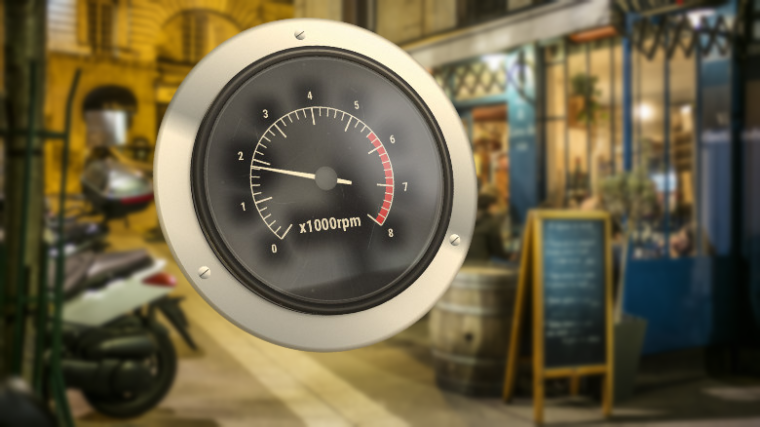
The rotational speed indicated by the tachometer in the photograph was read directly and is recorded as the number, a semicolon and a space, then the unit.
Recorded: 1800; rpm
